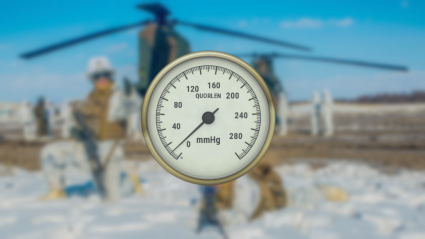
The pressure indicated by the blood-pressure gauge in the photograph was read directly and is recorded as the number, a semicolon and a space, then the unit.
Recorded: 10; mmHg
